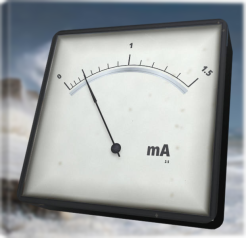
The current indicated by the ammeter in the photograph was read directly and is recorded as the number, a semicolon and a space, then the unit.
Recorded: 0.5; mA
